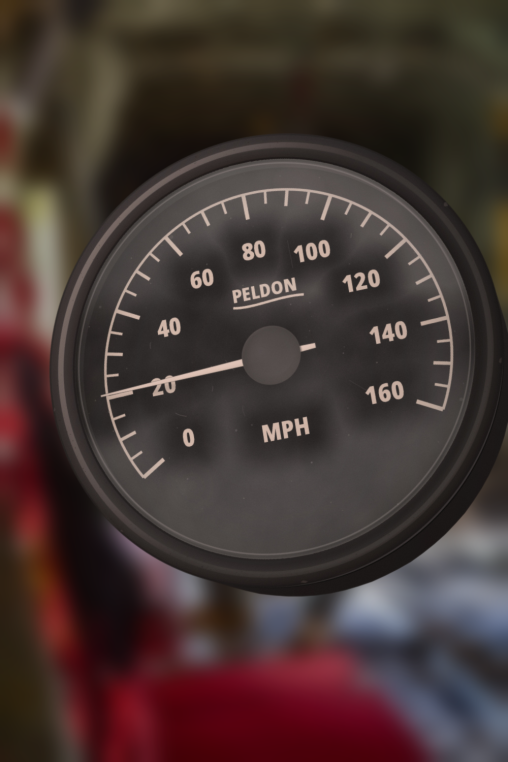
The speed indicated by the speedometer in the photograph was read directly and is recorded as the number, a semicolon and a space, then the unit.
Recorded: 20; mph
